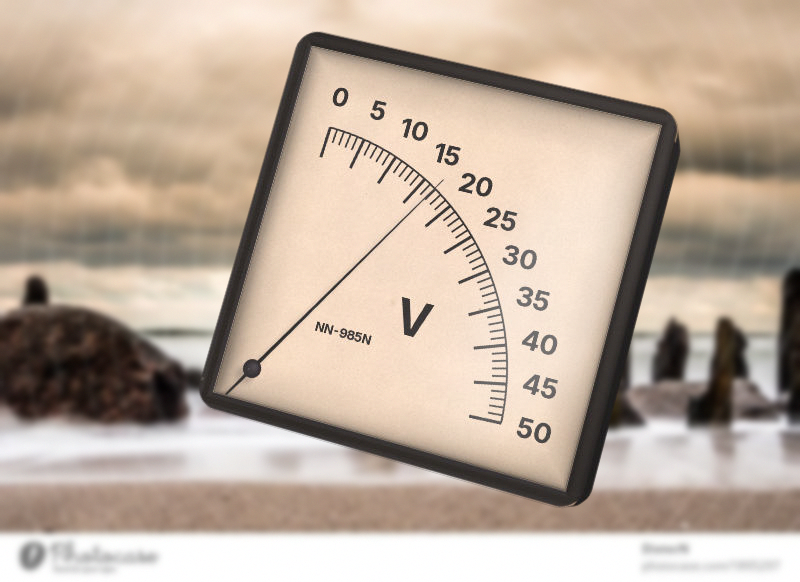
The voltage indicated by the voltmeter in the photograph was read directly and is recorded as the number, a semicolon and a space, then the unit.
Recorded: 17; V
